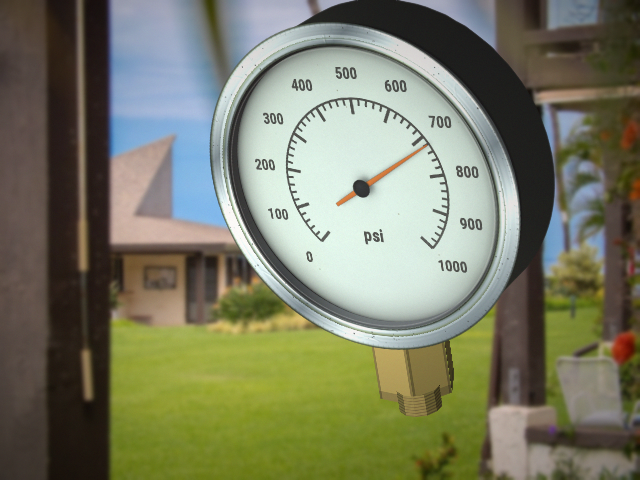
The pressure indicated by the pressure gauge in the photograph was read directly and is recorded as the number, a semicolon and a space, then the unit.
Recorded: 720; psi
